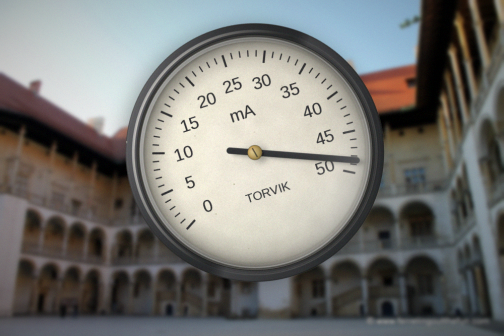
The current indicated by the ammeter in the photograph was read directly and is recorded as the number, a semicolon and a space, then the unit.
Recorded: 48.5; mA
